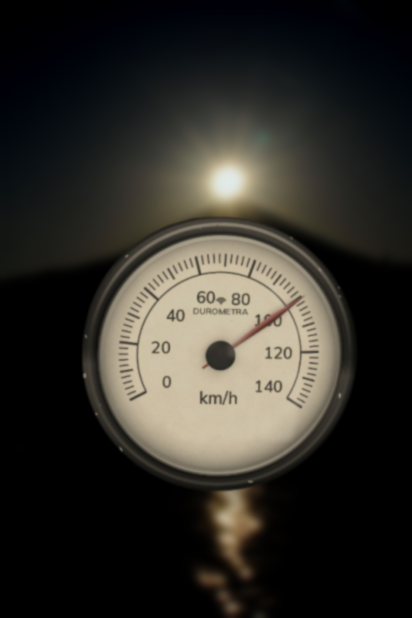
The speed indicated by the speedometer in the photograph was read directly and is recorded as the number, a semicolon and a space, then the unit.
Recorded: 100; km/h
